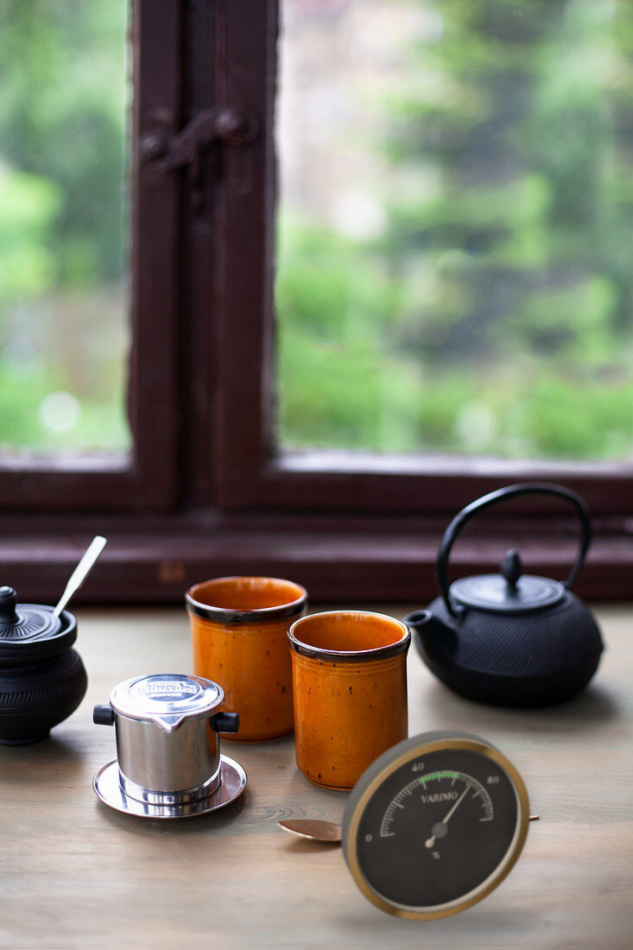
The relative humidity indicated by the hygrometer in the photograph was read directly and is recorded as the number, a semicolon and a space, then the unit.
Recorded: 70; %
